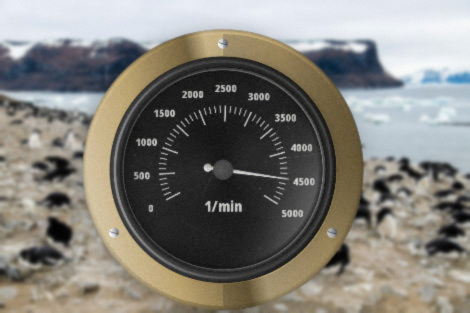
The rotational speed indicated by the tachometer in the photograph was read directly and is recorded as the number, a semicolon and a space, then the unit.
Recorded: 4500; rpm
